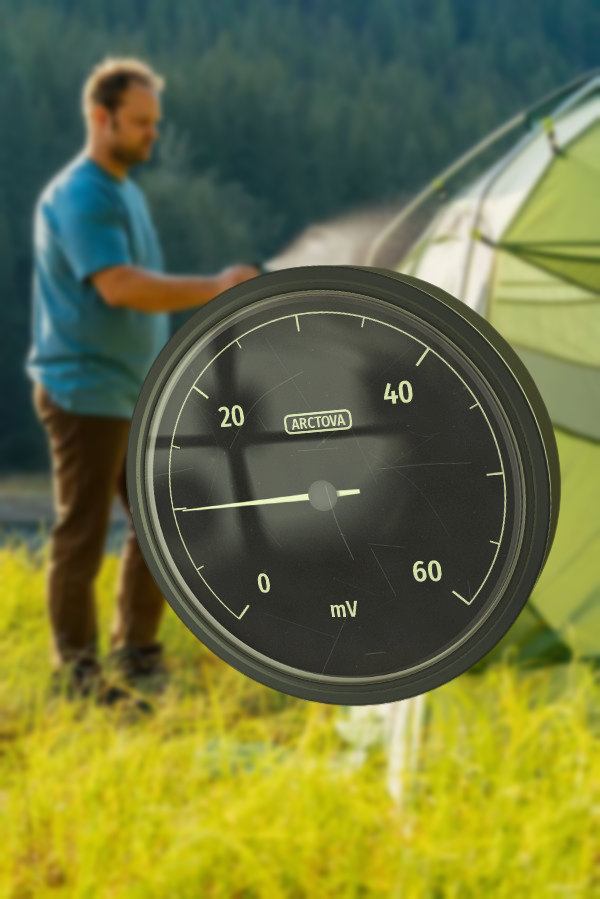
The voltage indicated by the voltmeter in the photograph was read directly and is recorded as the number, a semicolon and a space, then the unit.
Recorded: 10; mV
